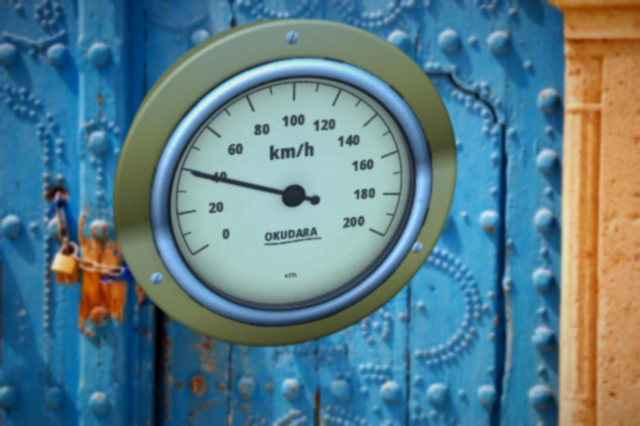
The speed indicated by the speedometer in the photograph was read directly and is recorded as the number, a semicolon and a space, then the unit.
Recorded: 40; km/h
